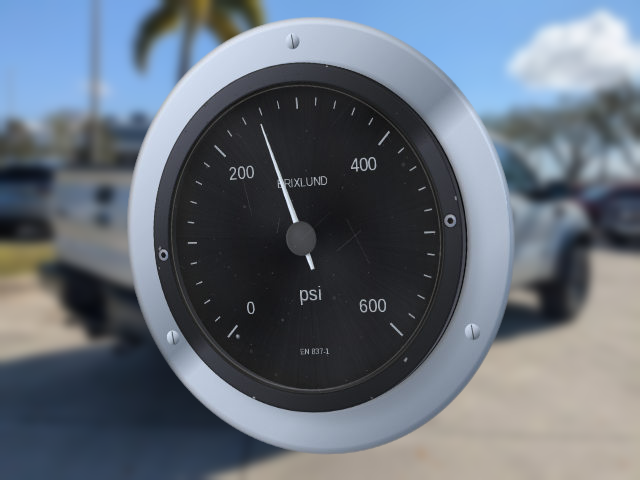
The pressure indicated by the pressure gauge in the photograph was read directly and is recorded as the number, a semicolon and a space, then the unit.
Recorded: 260; psi
